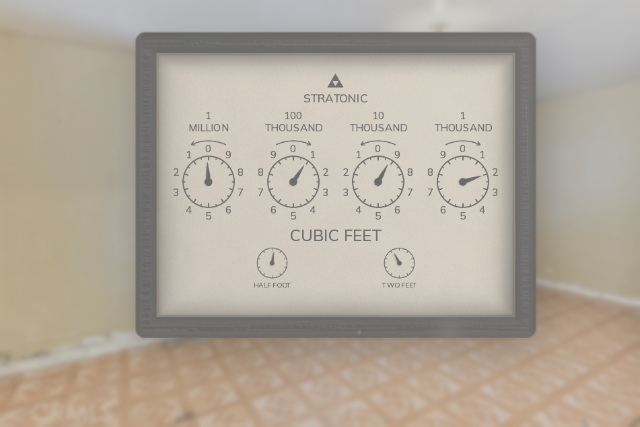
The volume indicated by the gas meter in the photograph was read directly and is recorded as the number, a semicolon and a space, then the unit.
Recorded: 9200; ft³
